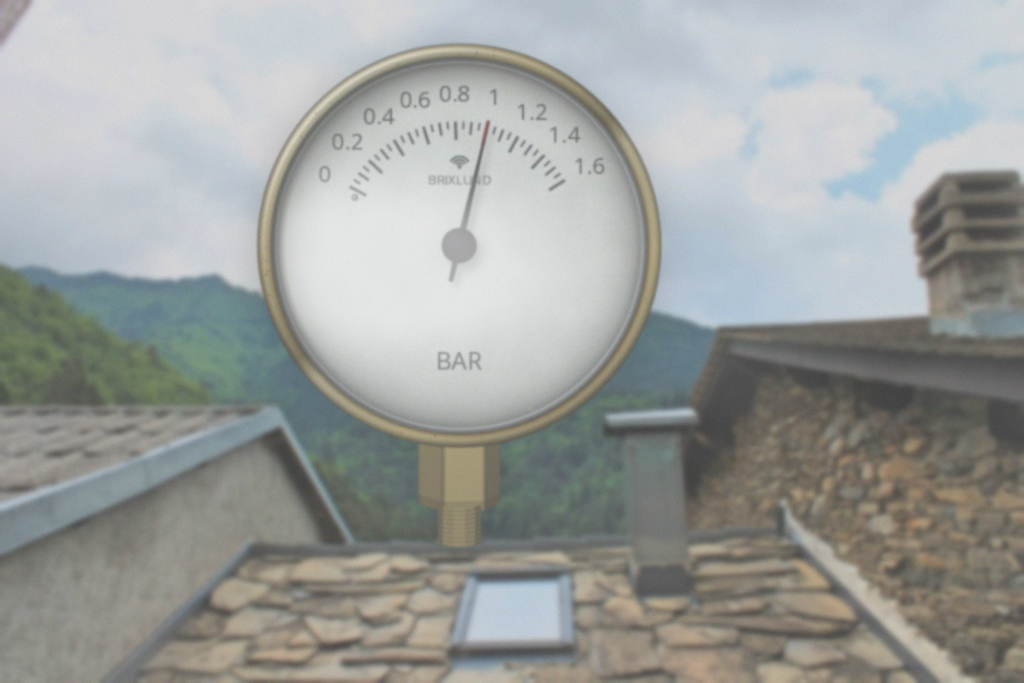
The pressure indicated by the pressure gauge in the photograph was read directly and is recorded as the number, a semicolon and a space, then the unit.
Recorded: 1; bar
